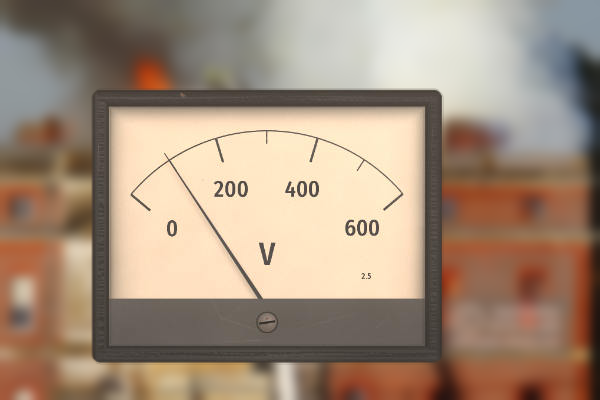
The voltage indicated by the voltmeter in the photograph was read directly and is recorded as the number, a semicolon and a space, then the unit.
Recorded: 100; V
